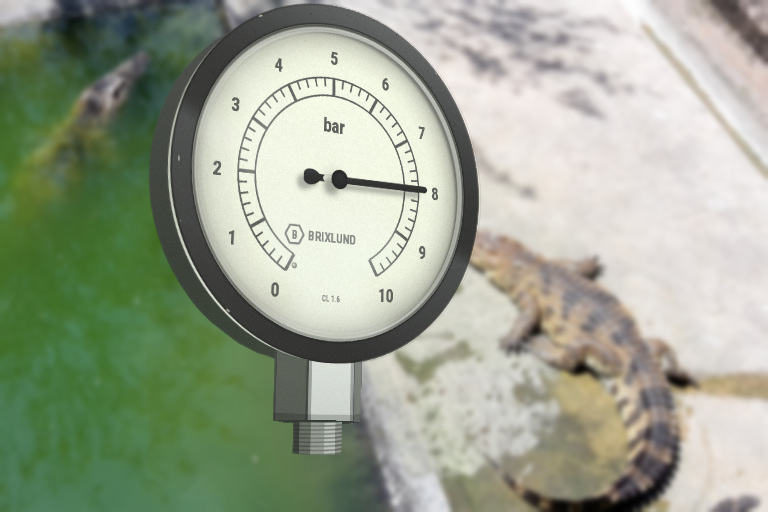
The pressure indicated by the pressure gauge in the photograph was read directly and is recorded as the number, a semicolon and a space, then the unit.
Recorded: 8; bar
